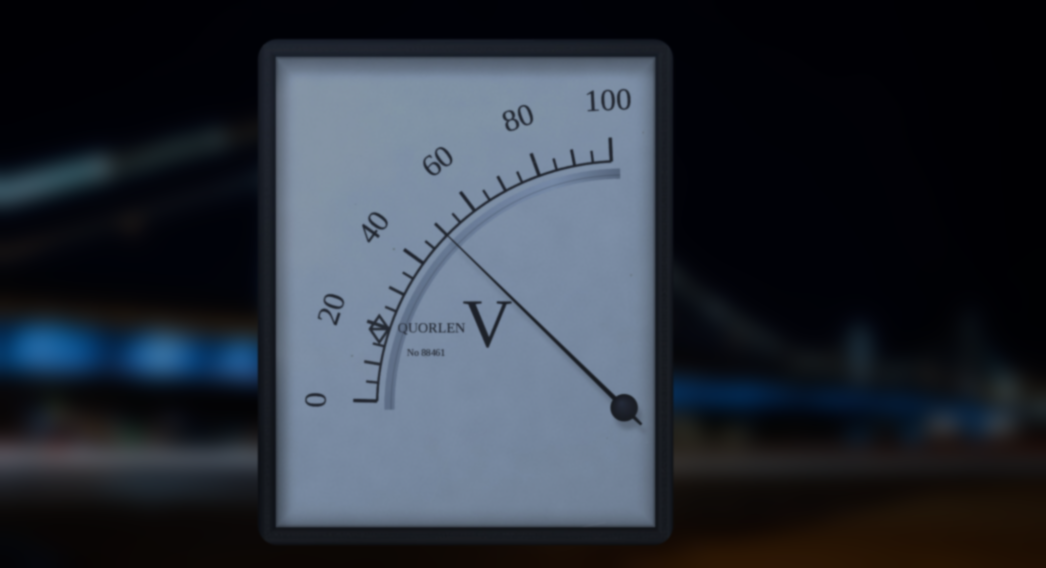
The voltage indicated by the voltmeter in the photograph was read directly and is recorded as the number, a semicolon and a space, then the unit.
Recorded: 50; V
